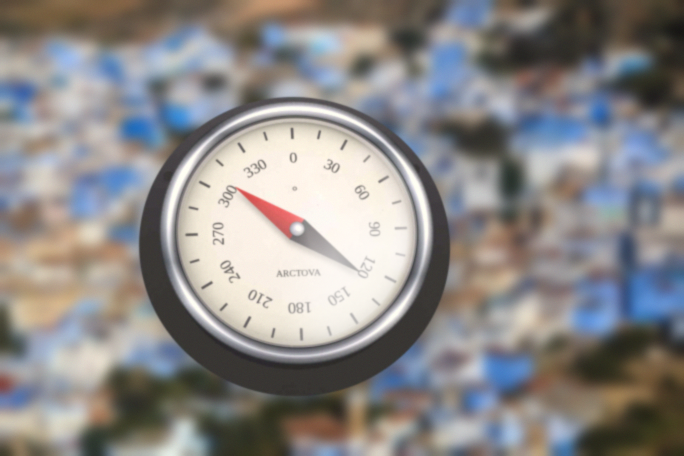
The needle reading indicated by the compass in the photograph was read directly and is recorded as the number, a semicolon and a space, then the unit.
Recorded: 307.5; °
